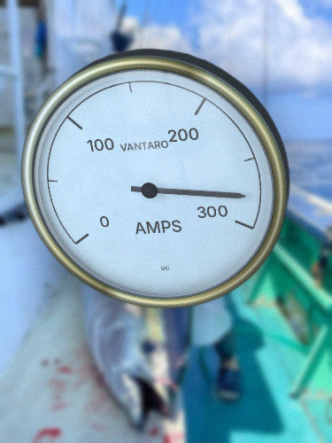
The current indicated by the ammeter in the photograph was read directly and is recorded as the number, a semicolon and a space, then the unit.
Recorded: 275; A
